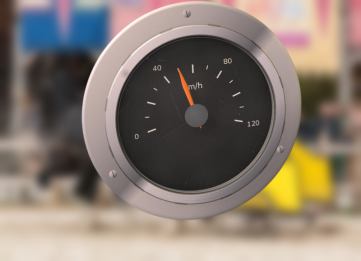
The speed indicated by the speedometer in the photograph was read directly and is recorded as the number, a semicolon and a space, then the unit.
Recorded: 50; km/h
